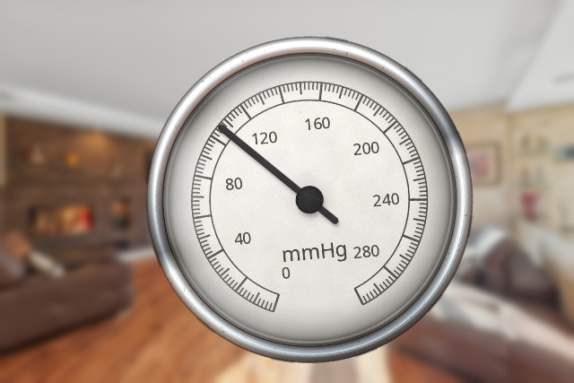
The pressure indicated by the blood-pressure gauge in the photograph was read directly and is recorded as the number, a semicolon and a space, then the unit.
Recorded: 106; mmHg
